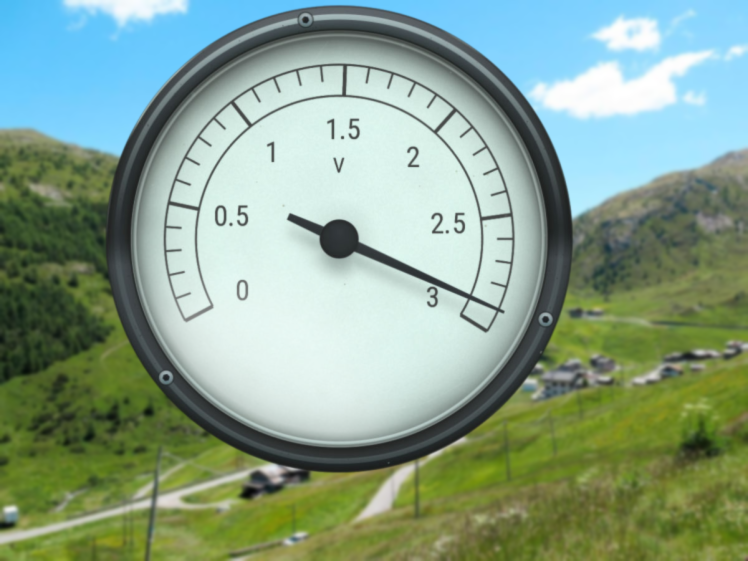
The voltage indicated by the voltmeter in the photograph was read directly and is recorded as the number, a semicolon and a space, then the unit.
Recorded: 2.9; V
